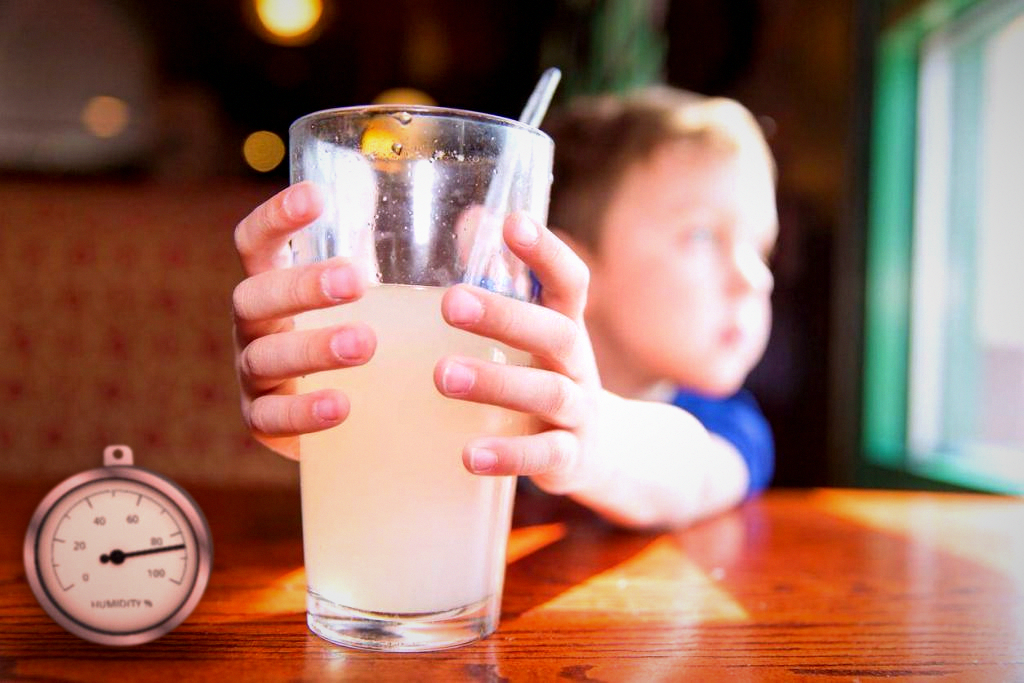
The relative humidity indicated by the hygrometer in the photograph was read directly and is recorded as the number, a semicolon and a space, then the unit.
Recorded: 85; %
